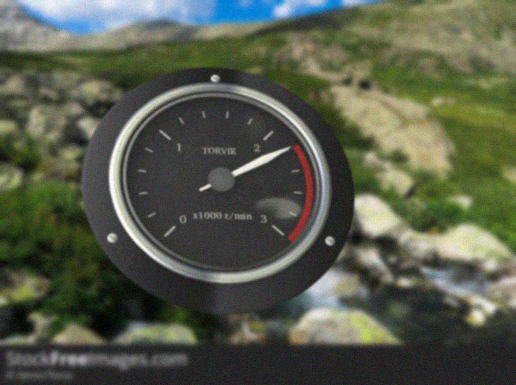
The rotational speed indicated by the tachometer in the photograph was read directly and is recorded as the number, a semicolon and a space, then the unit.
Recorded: 2200; rpm
